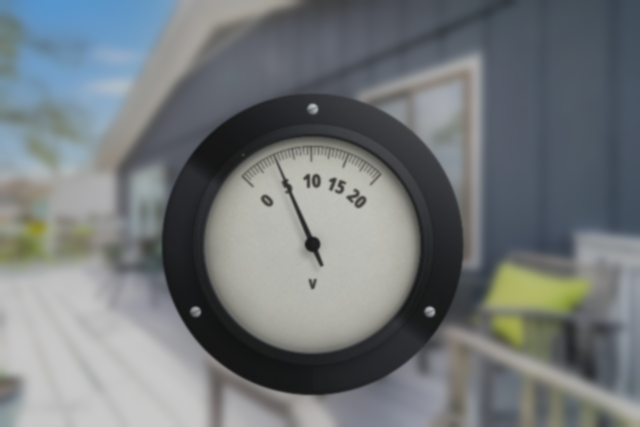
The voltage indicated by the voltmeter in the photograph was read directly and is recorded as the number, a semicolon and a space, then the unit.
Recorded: 5; V
